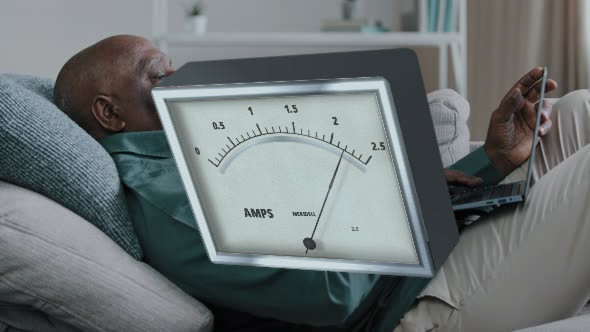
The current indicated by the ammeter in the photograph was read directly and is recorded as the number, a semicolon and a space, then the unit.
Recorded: 2.2; A
